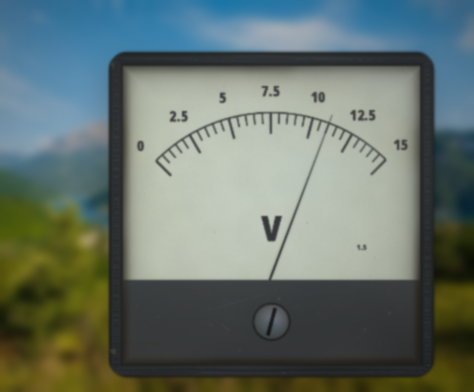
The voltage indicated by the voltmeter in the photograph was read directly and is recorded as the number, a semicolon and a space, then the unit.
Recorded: 11; V
